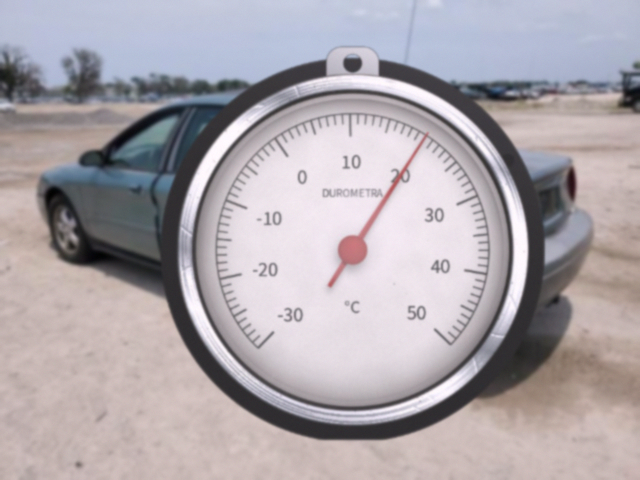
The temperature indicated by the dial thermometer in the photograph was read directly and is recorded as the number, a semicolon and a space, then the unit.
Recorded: 20; °C
